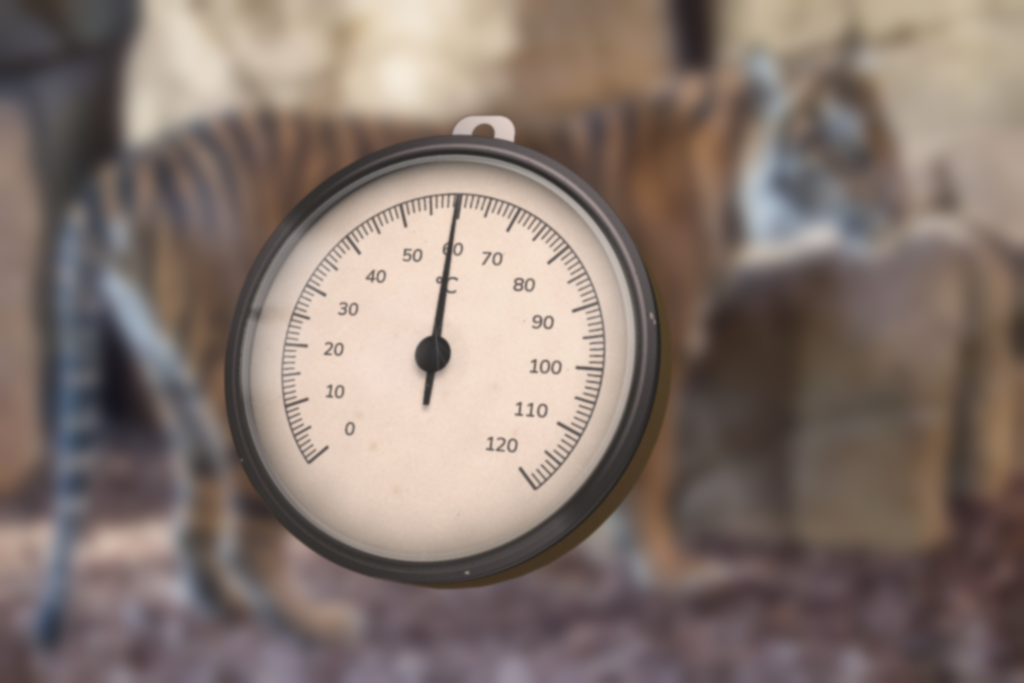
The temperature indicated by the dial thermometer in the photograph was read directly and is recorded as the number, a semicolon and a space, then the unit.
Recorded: 60; °C
